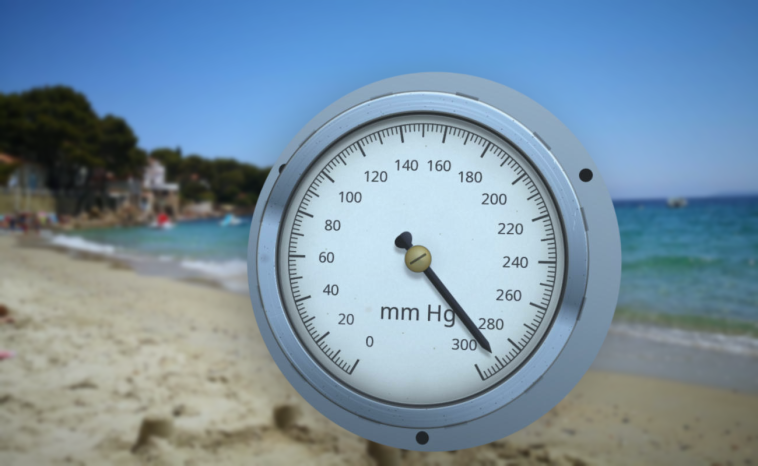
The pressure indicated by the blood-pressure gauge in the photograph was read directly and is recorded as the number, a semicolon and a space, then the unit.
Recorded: 290; mmHg
